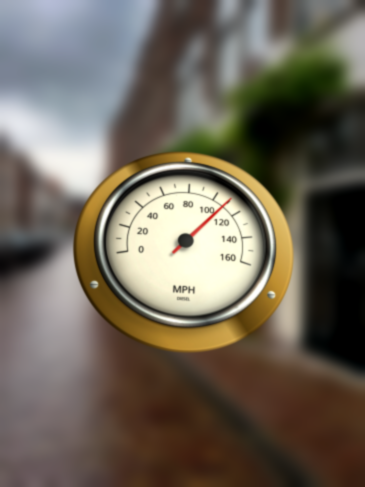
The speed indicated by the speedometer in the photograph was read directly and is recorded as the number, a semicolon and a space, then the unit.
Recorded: 110; mph
